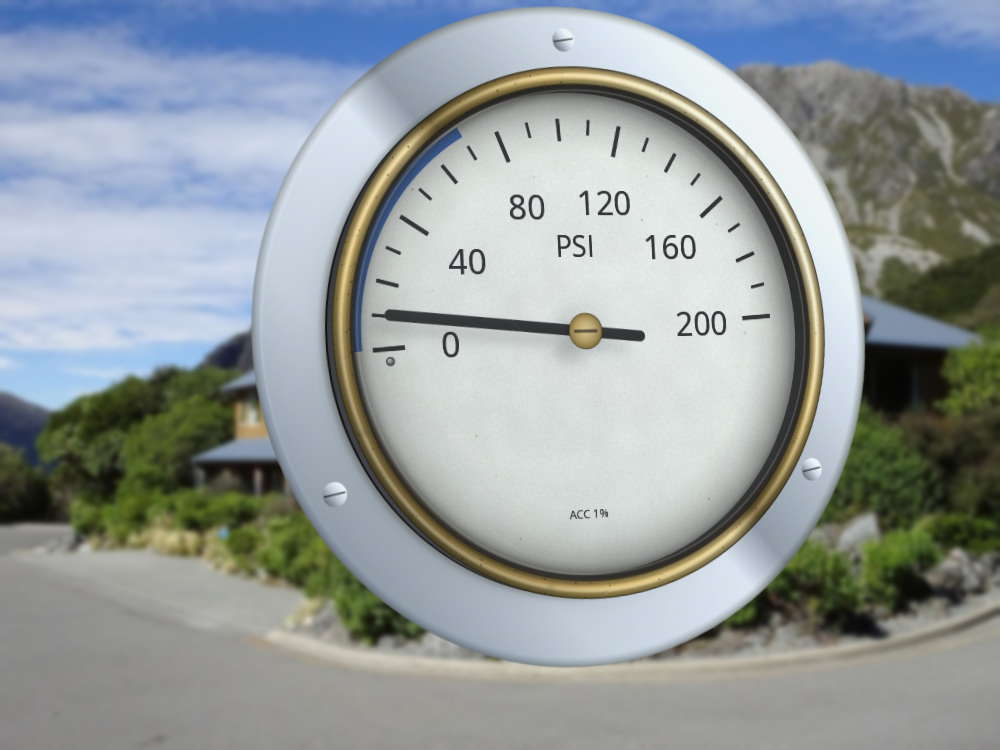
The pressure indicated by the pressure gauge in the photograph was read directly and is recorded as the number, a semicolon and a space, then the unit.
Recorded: 10; psi
